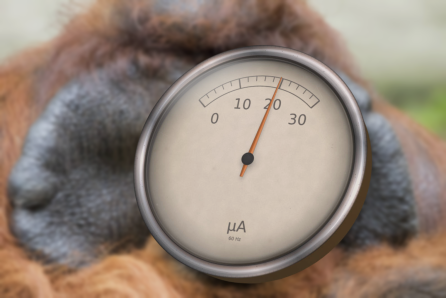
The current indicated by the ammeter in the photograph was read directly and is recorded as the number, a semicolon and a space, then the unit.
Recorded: 20; µA
